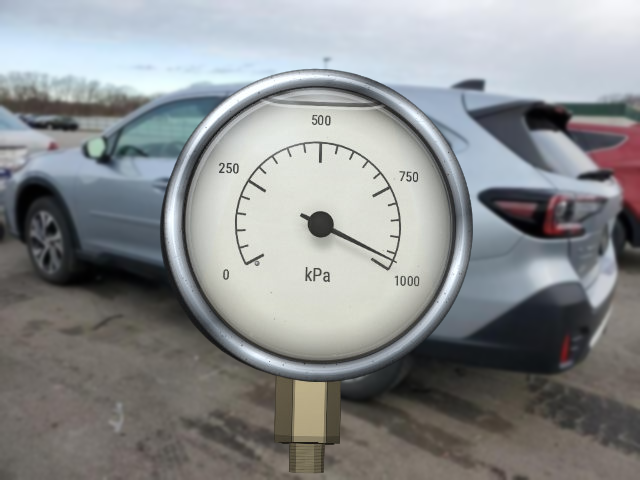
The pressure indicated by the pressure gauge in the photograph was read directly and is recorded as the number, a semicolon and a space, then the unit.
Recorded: 975; kPa
